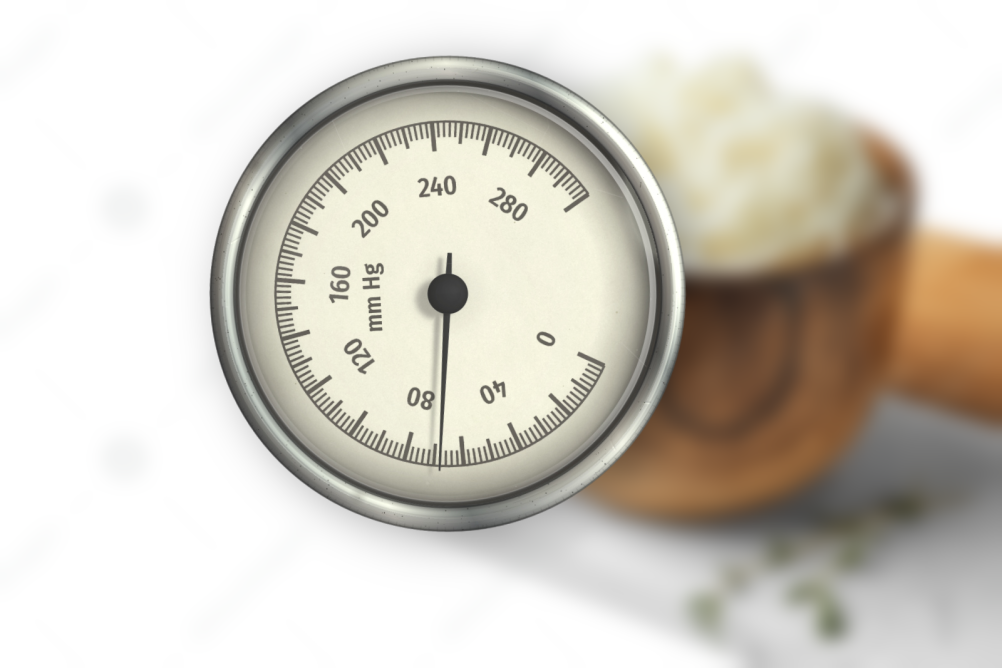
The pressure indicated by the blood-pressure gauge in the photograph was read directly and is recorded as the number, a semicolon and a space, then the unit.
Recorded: 68; mmHg
